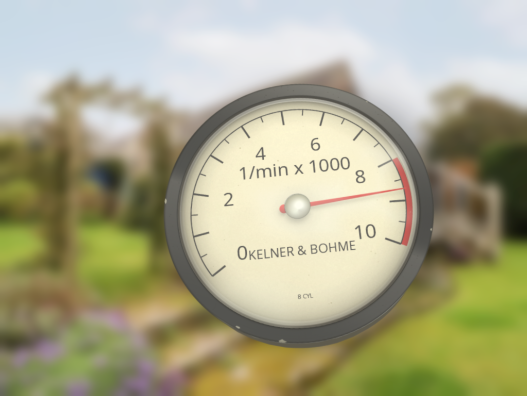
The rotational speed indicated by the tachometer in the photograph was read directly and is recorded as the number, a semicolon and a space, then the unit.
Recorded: 8750; rpm
